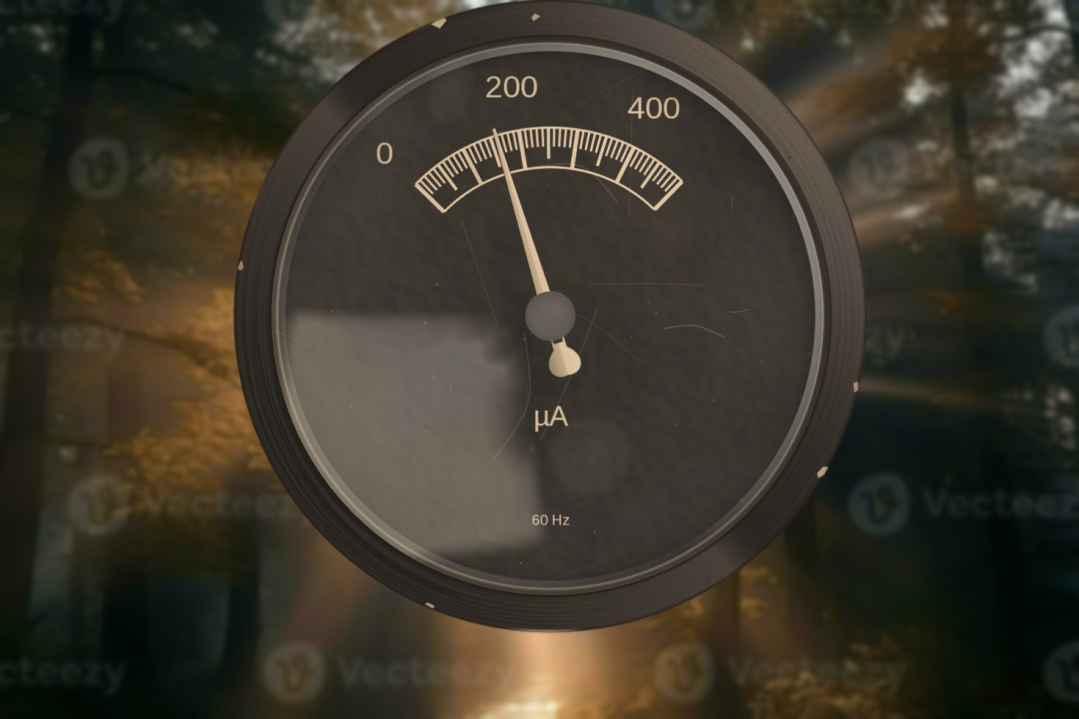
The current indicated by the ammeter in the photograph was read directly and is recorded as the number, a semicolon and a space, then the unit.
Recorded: 160; µA
